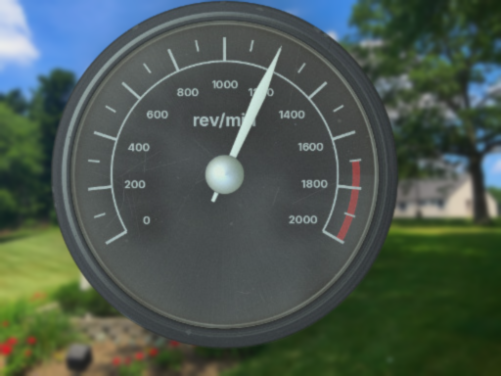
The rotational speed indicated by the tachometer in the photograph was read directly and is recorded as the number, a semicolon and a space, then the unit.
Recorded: 1200; rpm
